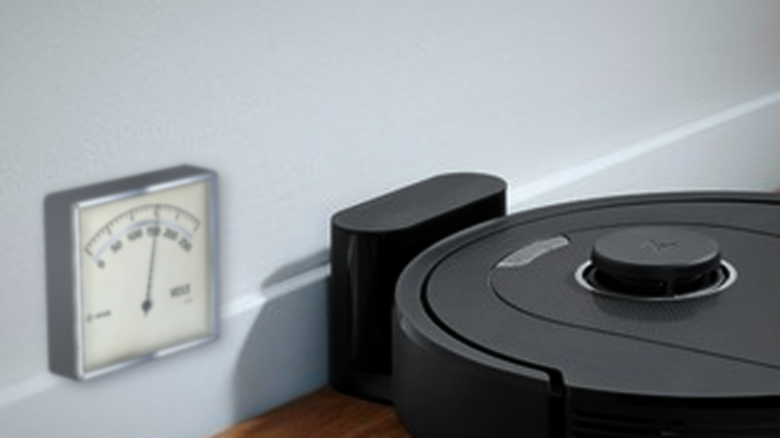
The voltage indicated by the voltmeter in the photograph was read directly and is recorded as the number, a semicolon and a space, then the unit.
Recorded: 150; V
